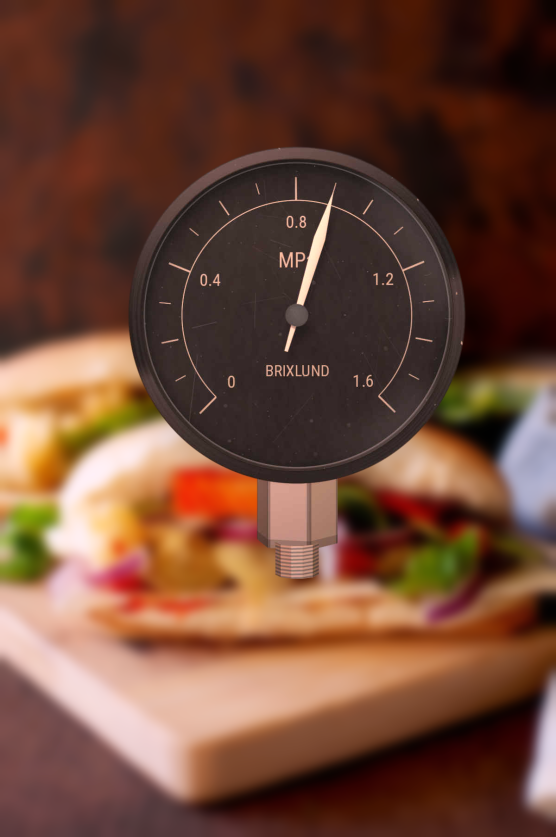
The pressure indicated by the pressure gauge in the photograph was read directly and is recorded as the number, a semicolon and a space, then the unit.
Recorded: 0.9; MPa
